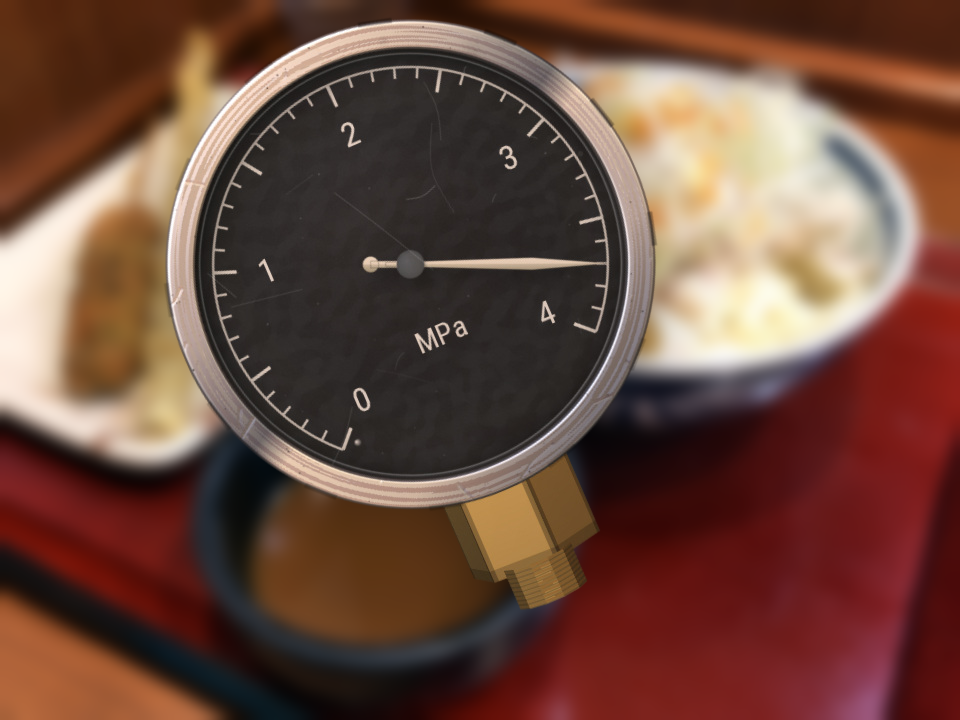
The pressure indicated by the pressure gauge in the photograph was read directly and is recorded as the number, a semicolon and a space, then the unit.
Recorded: 3.7; MPa
